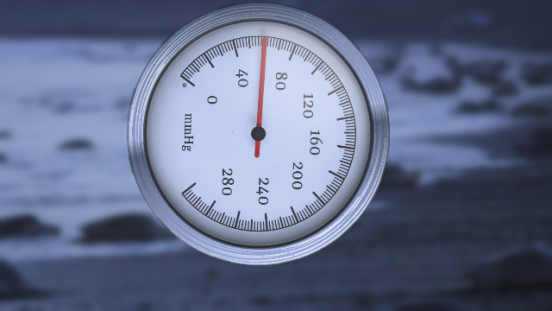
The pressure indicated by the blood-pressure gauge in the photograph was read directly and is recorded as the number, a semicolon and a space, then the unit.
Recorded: 60; mmHg
